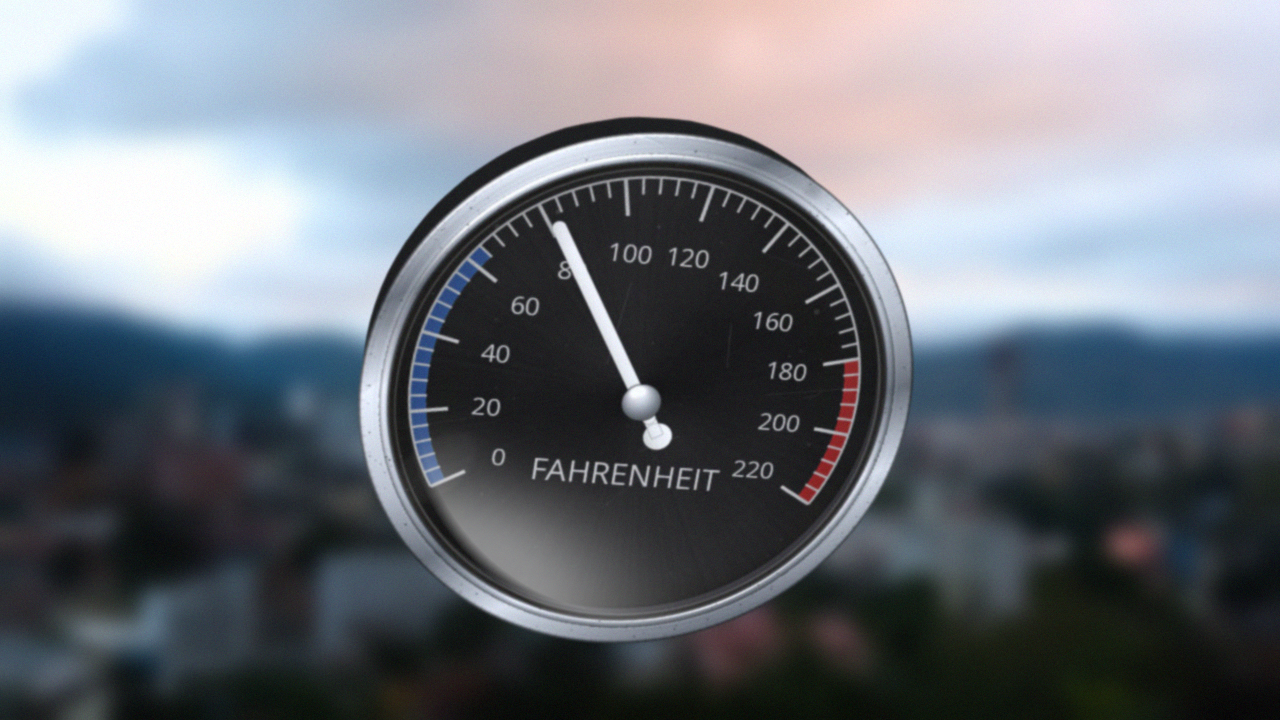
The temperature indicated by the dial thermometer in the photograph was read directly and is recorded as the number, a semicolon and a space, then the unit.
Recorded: 82; °F
